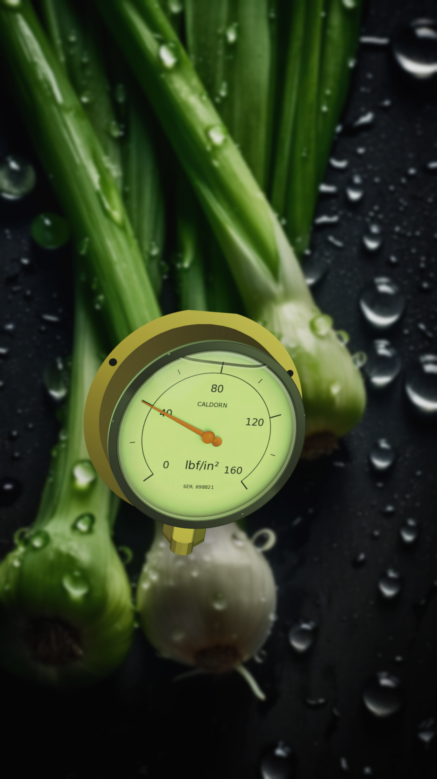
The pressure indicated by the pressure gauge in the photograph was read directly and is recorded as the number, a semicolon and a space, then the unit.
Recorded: 40; psi
